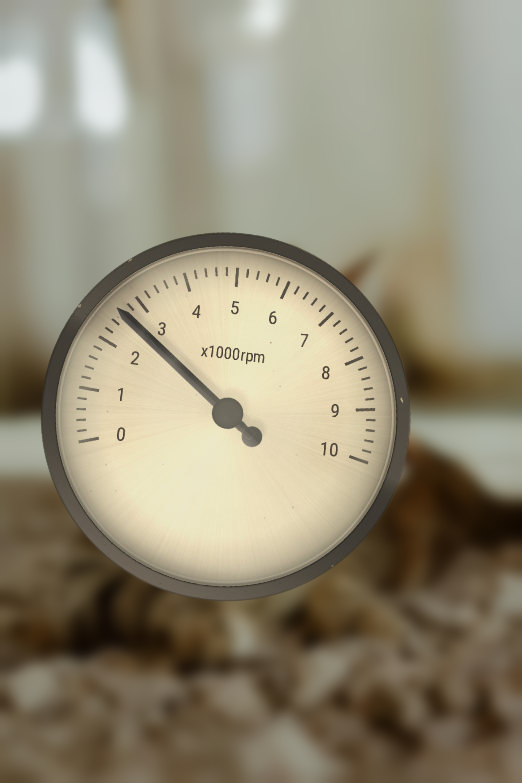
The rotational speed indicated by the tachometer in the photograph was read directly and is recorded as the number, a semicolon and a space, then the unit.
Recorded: 2600; rpm
